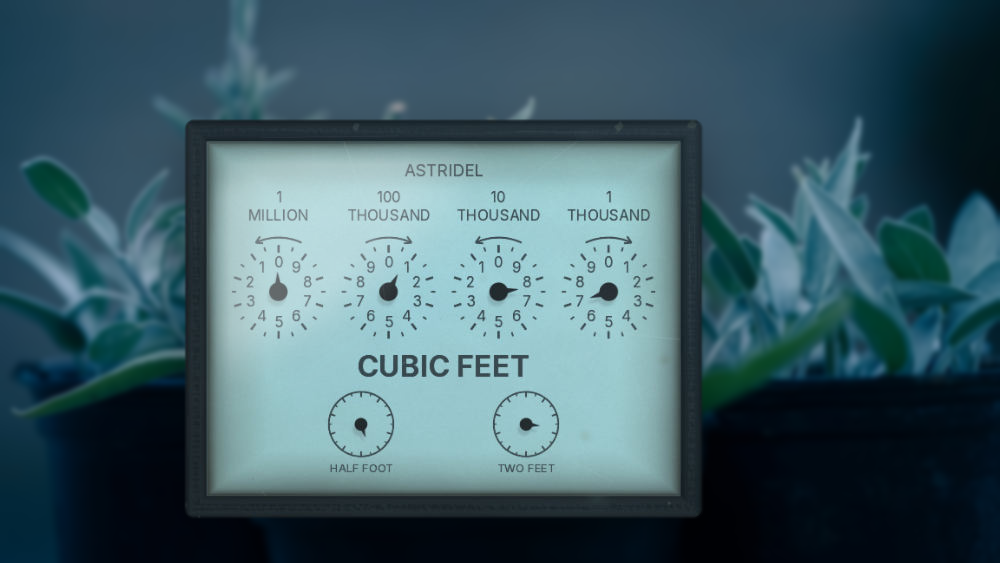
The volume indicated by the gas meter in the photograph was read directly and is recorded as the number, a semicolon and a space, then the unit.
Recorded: 7700; ft³
